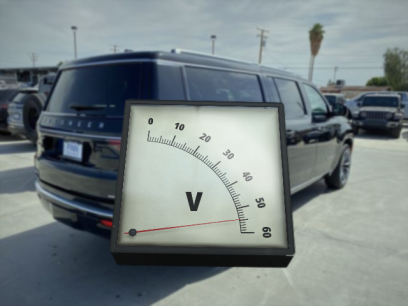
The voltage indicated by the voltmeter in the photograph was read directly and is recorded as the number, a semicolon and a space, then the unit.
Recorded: 55; V
